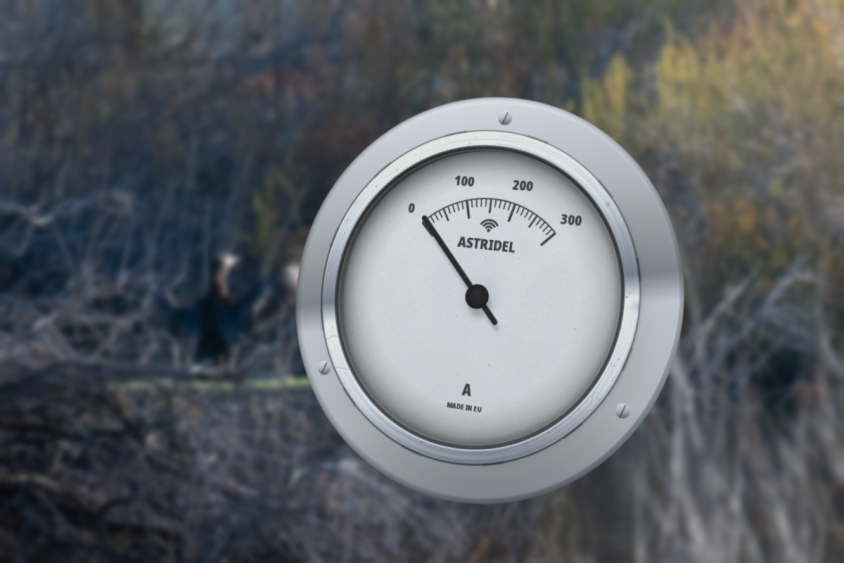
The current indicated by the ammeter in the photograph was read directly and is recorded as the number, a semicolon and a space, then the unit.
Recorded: 10; A
